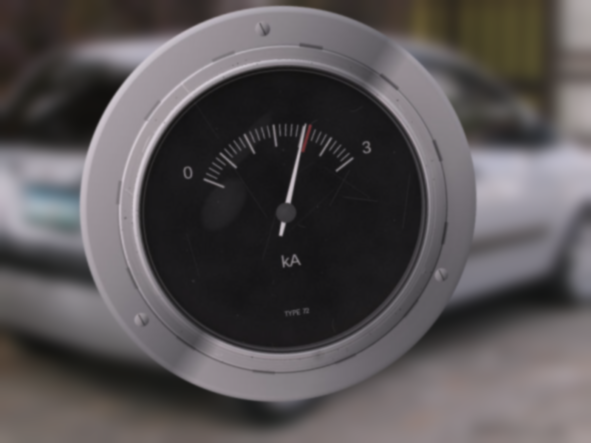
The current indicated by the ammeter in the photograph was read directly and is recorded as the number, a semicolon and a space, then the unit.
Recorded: 2; kA
